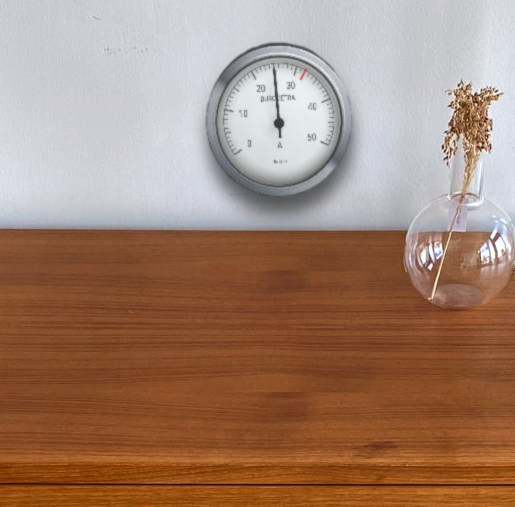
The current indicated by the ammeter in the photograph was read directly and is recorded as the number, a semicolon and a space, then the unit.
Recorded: 25; A
